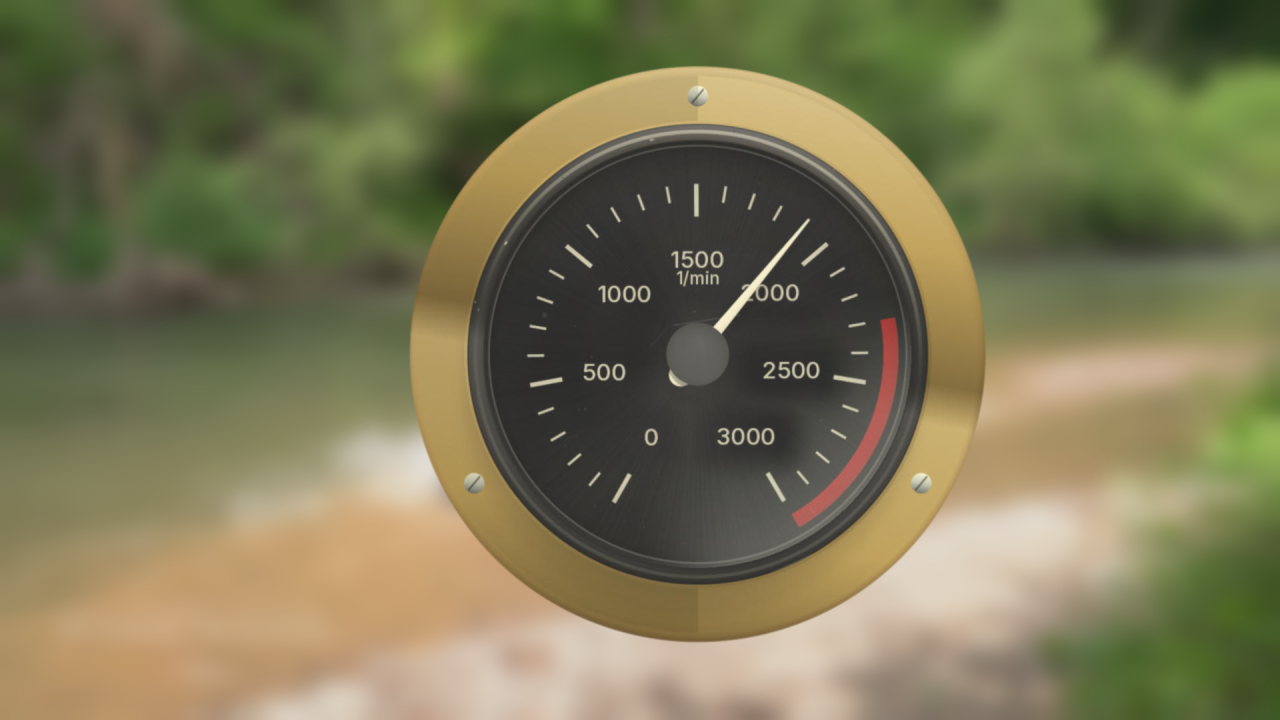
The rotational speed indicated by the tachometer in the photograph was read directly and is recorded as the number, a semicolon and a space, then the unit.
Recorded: 1900; rpm
